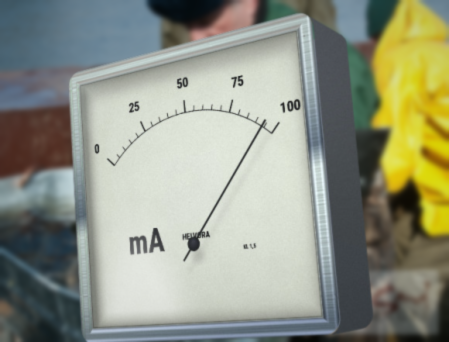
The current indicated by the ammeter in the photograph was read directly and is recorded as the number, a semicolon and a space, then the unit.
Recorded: 95; mA
